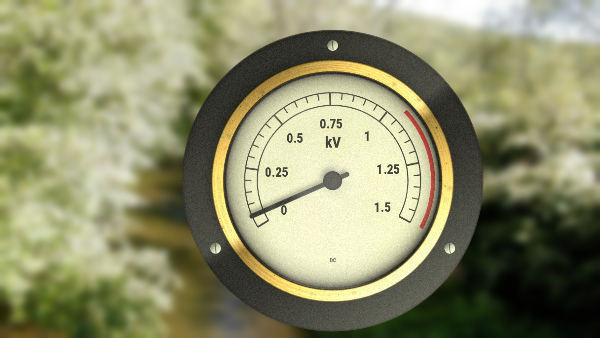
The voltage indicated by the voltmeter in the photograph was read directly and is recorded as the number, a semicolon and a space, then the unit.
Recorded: 0.05; kV
